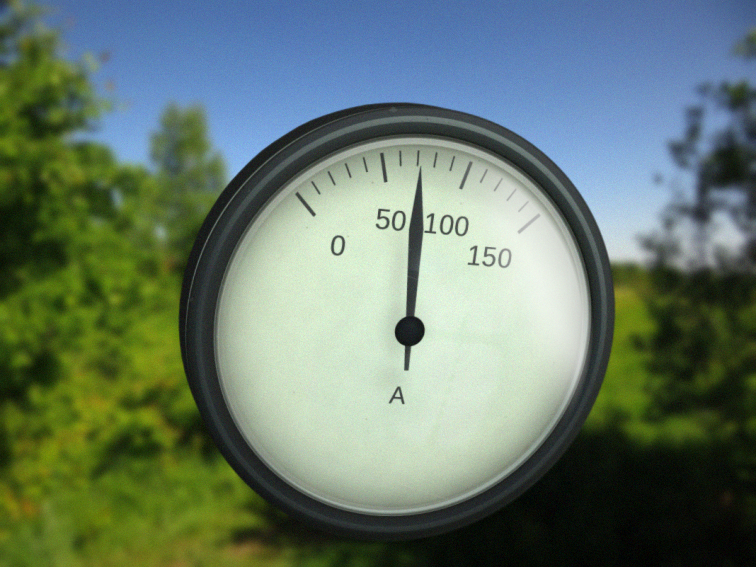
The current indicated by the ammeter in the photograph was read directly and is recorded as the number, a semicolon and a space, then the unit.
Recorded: 70; A
